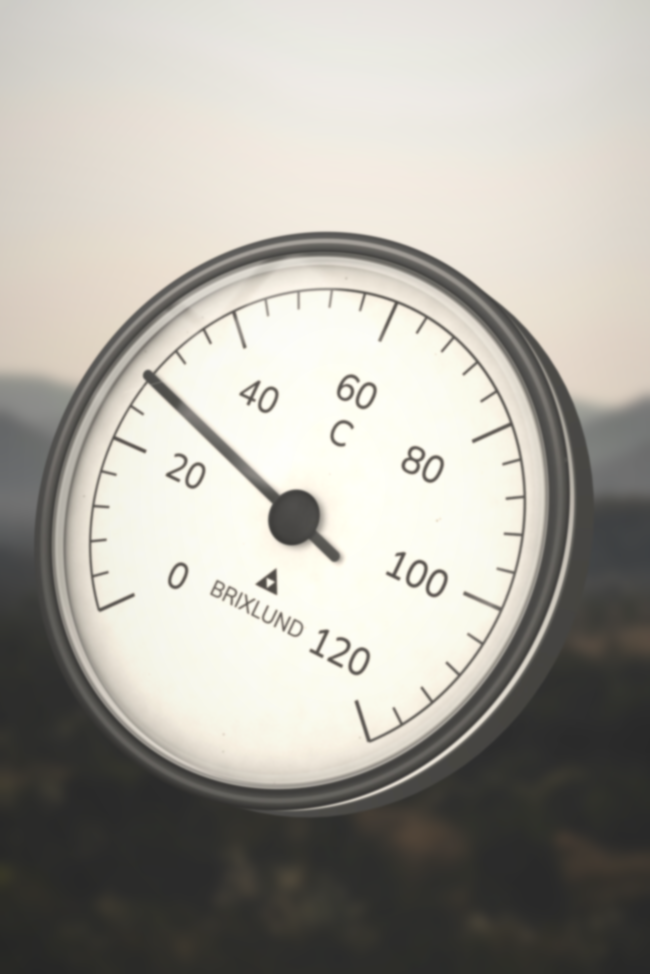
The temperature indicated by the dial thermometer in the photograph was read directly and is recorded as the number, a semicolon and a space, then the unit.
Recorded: 28; °C
